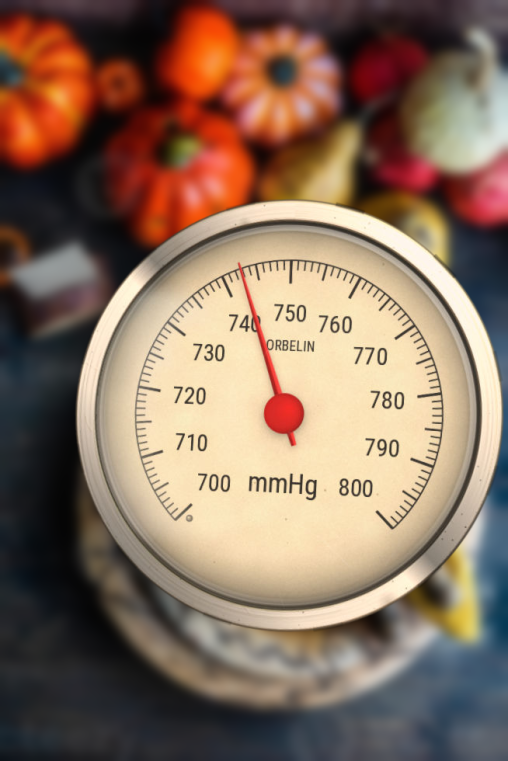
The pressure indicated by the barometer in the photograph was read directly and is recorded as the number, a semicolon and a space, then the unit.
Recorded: 743; mmHg
